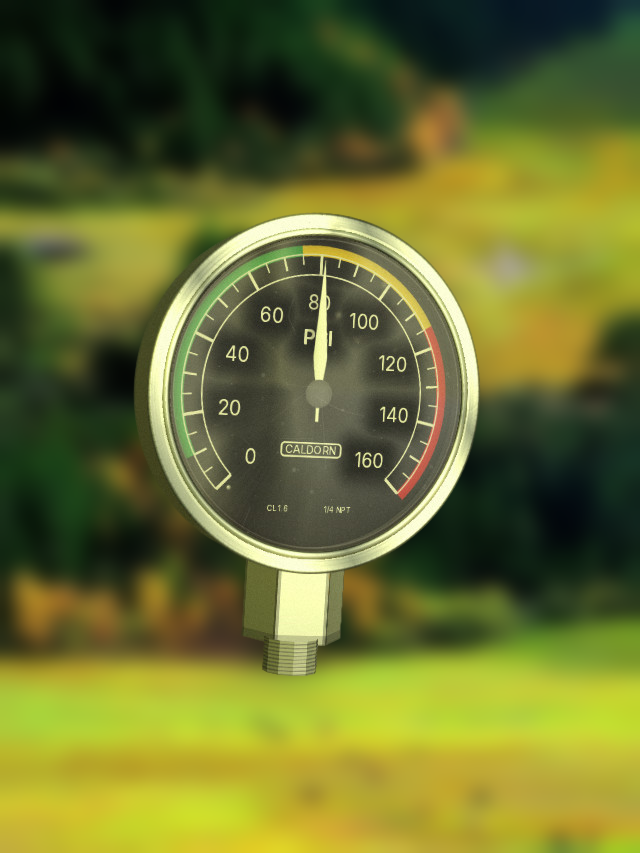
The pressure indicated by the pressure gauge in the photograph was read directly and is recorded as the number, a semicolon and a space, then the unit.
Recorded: 80; psi
